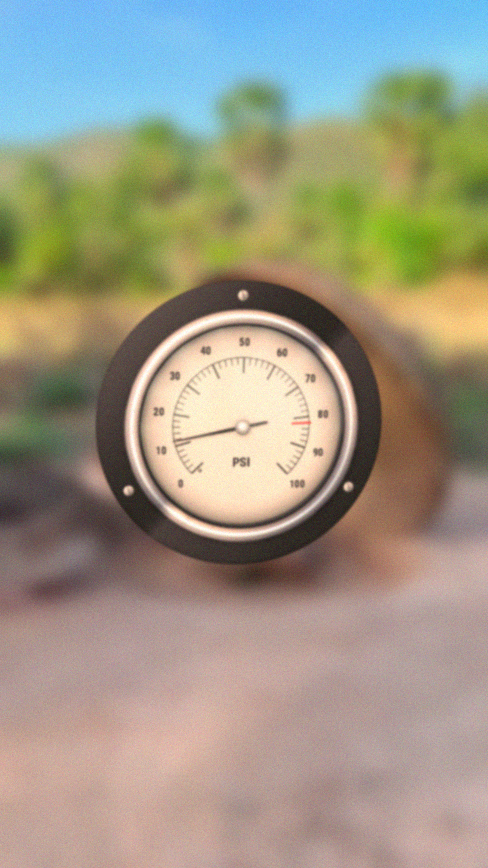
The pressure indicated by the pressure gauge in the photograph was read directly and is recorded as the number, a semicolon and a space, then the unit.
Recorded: 12; psi
